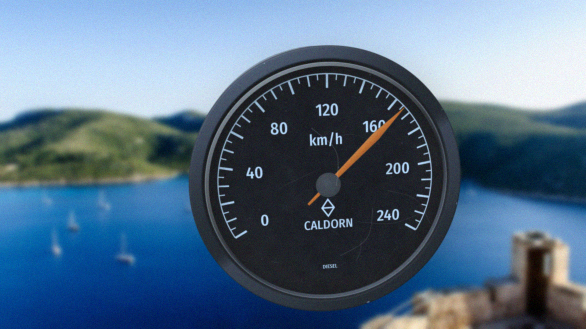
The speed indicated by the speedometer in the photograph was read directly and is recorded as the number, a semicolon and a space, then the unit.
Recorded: 165; km/h
